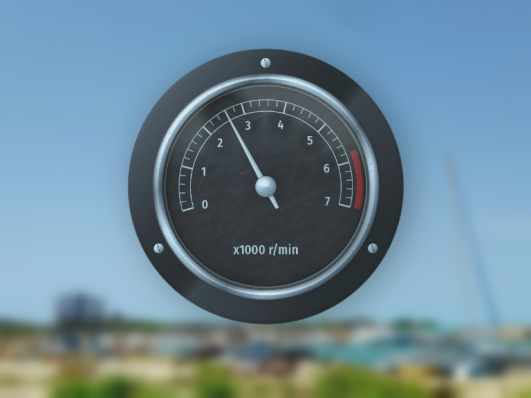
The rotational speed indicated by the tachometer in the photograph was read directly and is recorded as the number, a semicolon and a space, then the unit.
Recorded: 2600; rpm
